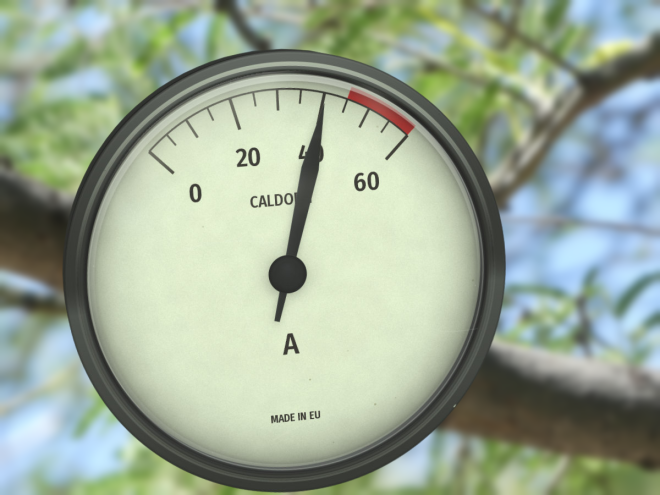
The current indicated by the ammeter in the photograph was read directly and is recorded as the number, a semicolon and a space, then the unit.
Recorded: 40; A
